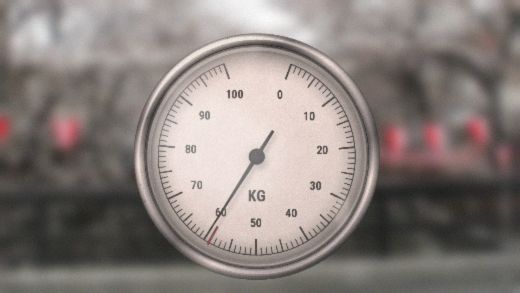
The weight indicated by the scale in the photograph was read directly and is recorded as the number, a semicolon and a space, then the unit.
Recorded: 60; kg
